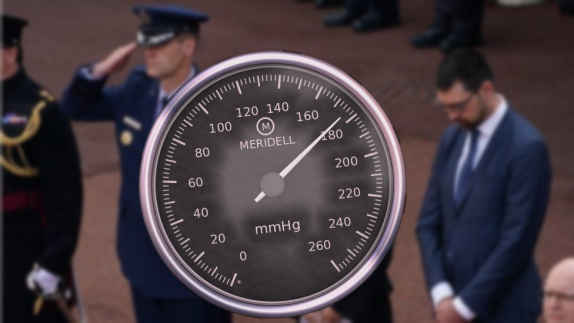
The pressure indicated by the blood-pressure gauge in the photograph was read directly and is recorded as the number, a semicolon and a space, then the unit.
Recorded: 176; mmHg
